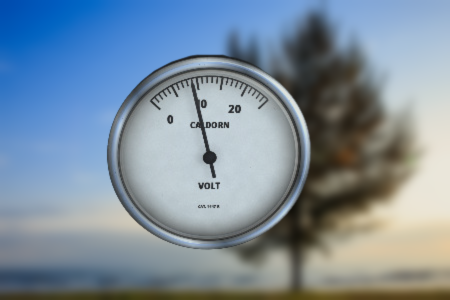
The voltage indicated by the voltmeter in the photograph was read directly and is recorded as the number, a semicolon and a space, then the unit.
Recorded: 9; V
